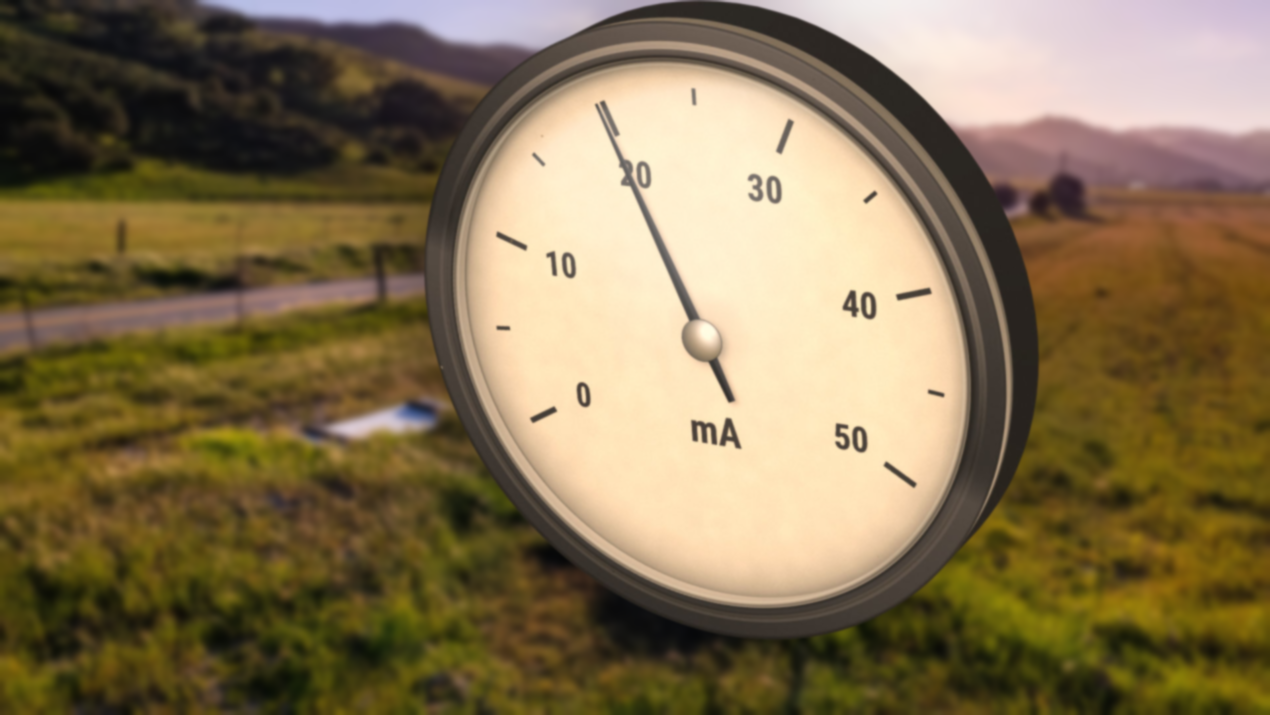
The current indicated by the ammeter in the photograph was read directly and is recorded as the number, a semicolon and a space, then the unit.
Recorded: 20; mA
